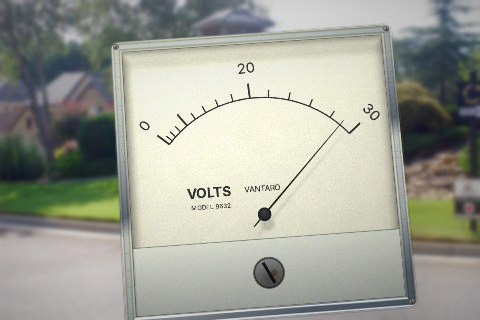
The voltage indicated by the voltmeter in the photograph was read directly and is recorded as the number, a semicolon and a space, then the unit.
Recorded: 29; V
